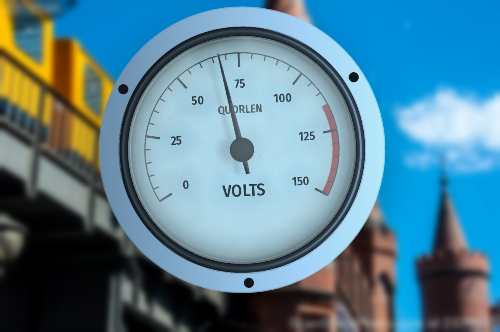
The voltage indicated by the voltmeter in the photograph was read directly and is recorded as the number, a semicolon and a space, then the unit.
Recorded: 67.5; V
